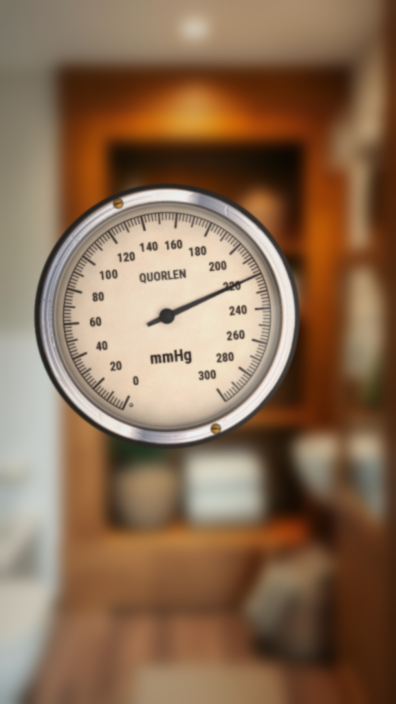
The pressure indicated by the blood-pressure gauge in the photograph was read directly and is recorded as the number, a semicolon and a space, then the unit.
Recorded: 220; mmHg
